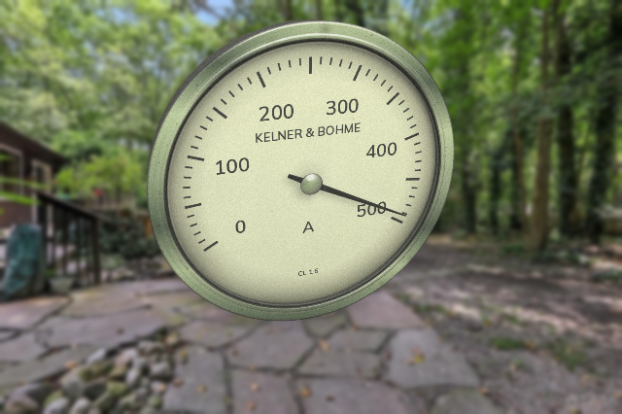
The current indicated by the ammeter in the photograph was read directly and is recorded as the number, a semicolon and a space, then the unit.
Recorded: 490; A
